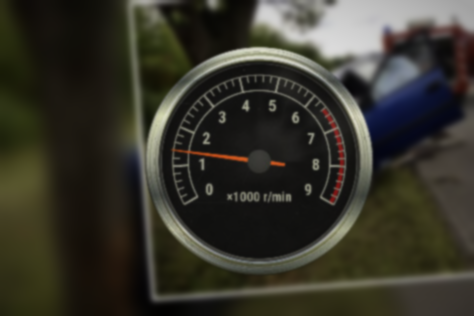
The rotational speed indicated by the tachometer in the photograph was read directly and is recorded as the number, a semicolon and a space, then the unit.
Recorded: 1400; rpm
